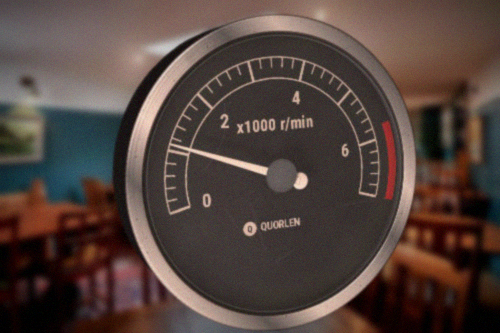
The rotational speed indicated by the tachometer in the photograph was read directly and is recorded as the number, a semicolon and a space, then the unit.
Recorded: 1100; rpm
